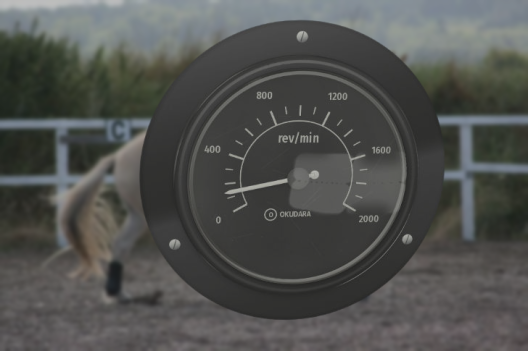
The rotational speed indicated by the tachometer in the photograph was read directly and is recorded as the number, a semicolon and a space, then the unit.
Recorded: 150; rpm
